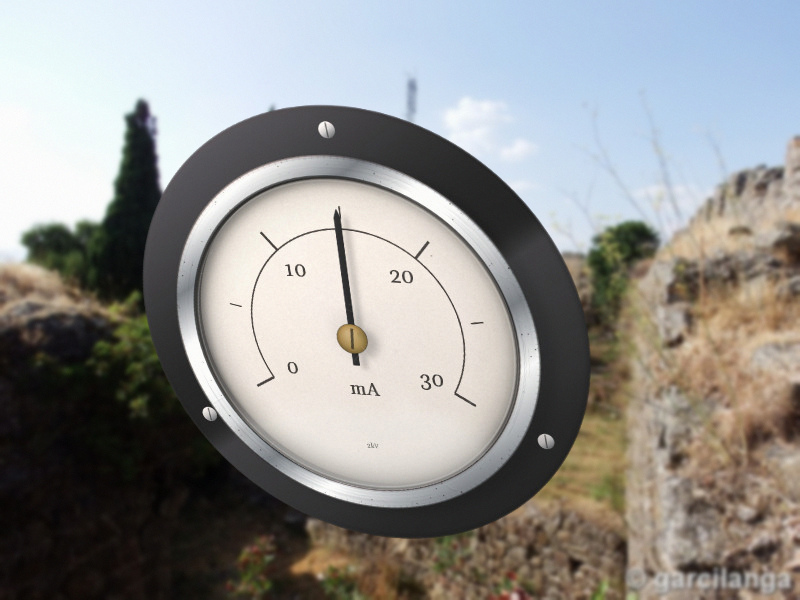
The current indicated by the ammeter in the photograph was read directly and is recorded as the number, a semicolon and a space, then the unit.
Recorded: 15; mA
